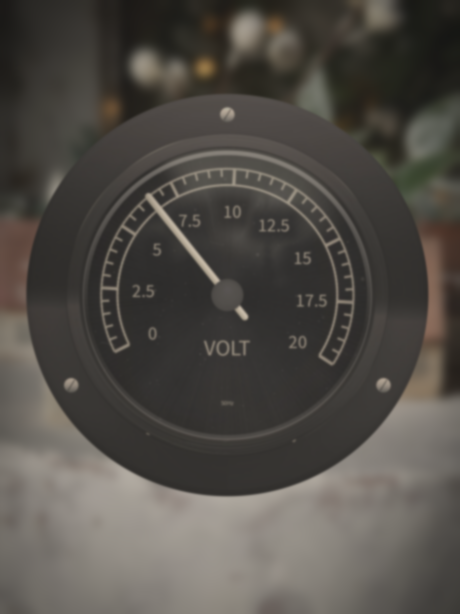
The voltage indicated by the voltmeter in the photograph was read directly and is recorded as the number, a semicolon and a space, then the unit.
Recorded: 6.5; V
